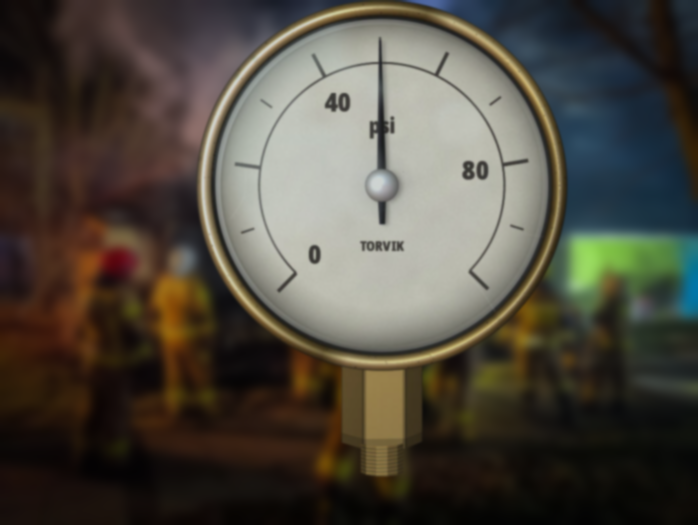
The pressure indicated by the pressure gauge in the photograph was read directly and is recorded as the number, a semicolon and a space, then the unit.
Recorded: 50; psi
